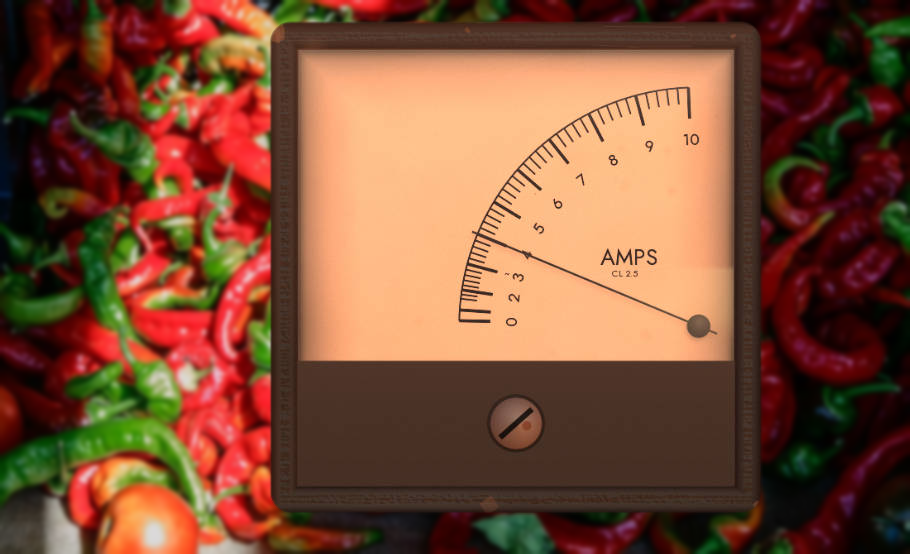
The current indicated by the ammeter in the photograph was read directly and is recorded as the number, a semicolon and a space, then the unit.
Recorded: 4; A
